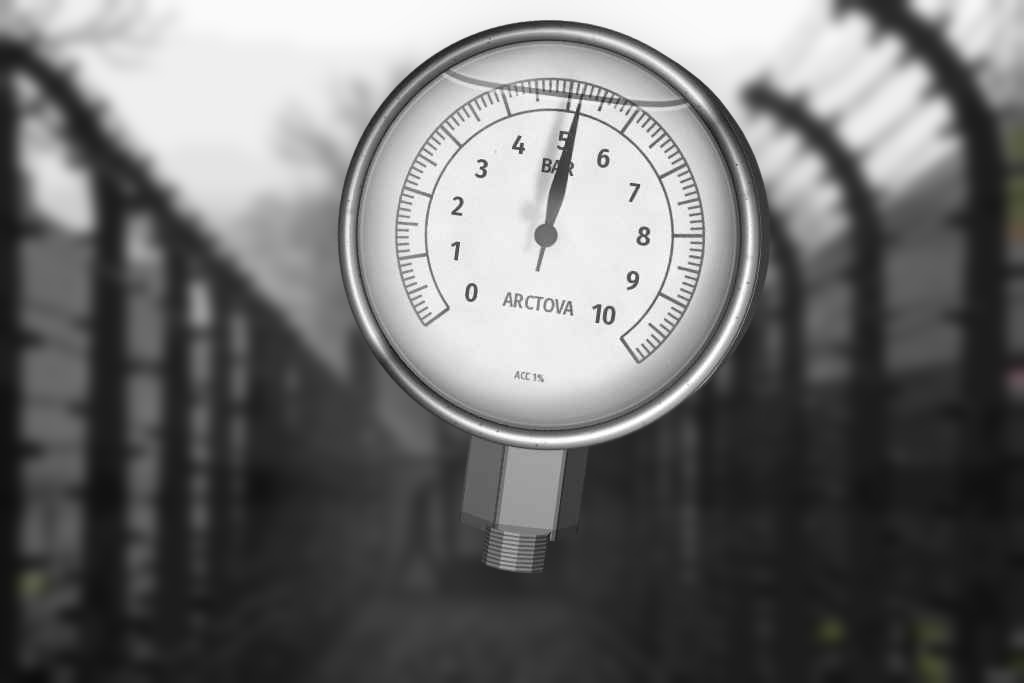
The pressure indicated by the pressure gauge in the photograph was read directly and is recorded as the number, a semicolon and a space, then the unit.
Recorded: 5.2; bar
